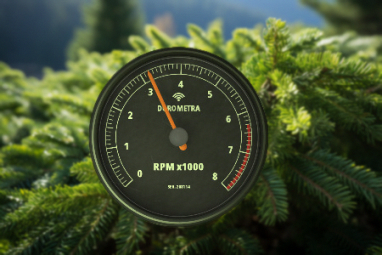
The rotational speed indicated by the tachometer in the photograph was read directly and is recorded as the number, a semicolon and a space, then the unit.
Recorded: 3200; rpm
